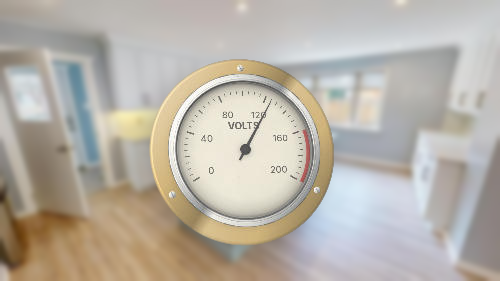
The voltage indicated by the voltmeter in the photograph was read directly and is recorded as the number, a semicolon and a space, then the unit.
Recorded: 125; V
